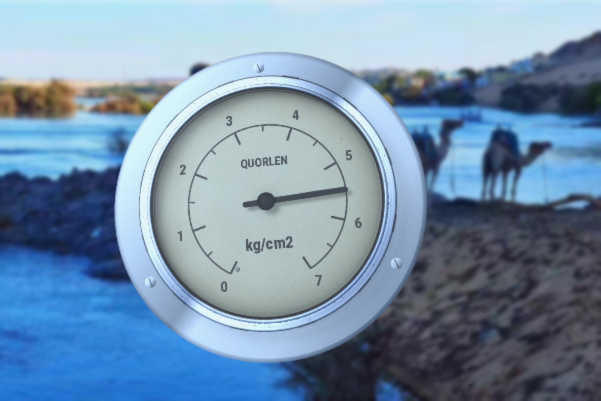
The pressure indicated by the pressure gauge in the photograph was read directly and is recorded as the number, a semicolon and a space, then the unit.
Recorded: 5.5; kg/cm²
